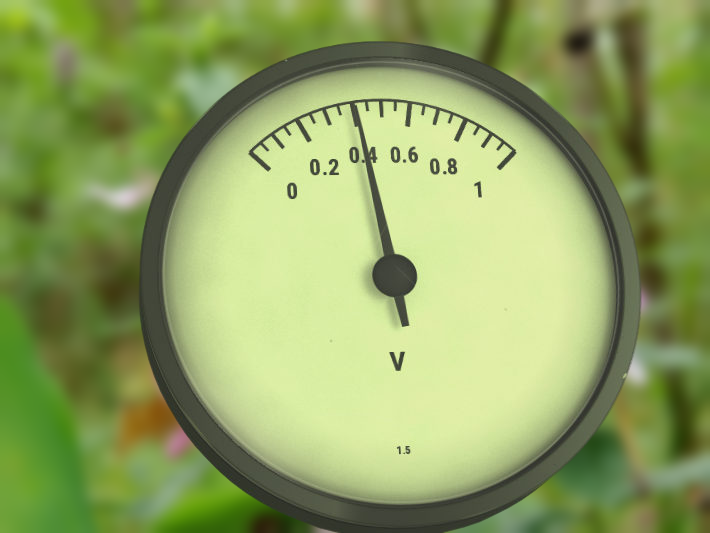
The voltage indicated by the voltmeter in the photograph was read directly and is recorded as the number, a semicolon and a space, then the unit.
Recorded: 0.4; V
